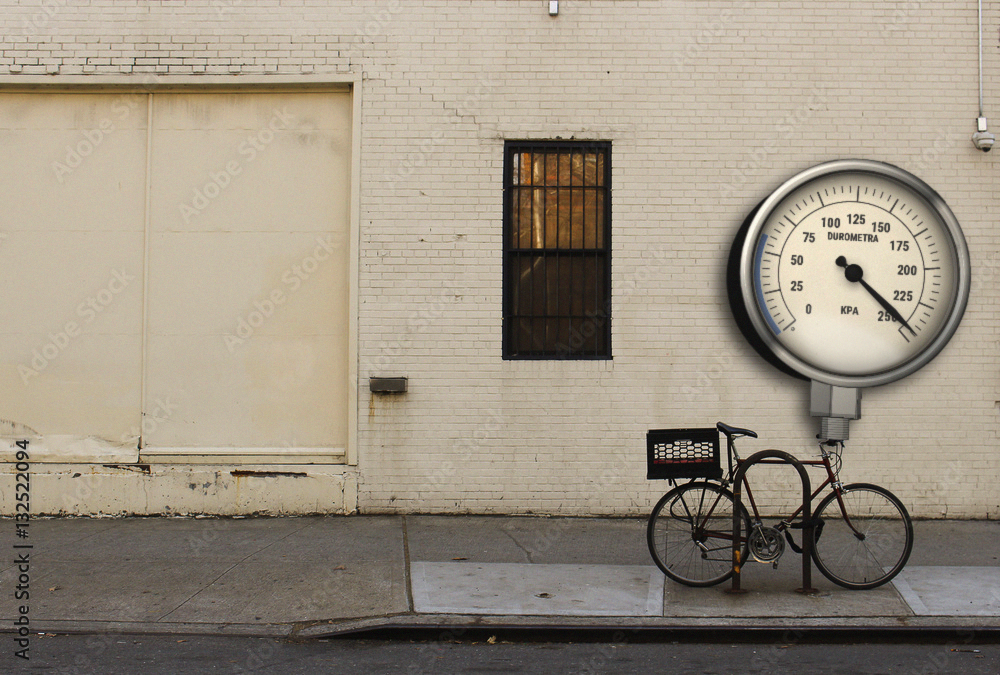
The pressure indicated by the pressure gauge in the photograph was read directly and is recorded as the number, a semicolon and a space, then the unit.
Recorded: 245; kPa
